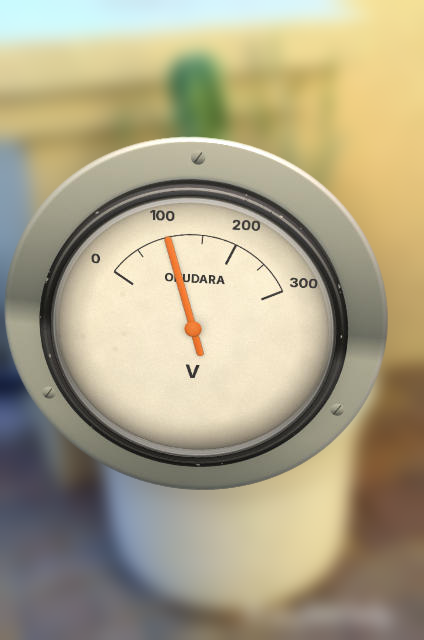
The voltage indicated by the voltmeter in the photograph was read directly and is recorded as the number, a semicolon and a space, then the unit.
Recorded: 100; V
